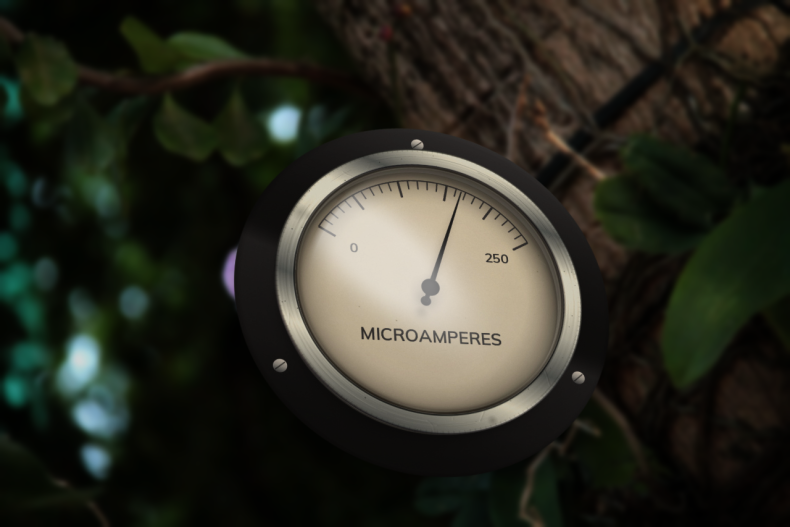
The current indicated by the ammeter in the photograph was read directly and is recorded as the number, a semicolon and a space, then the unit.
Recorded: 165; µA
